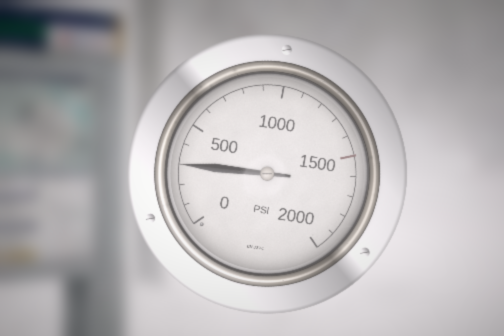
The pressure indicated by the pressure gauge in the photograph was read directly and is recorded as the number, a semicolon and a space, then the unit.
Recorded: 300; psi
